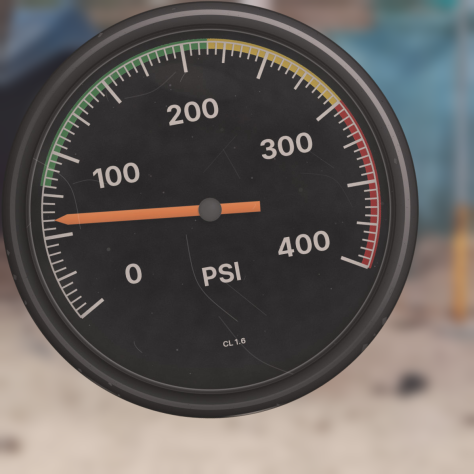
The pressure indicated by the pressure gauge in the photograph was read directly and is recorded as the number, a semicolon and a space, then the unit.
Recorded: 60; psi
